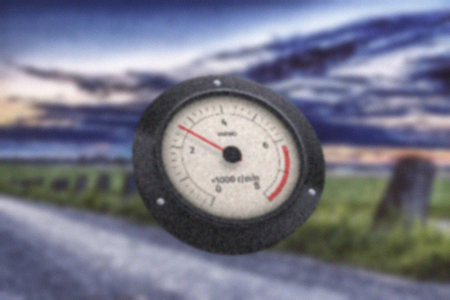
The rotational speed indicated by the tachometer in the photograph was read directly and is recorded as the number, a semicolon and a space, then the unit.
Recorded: 2600; rpm
